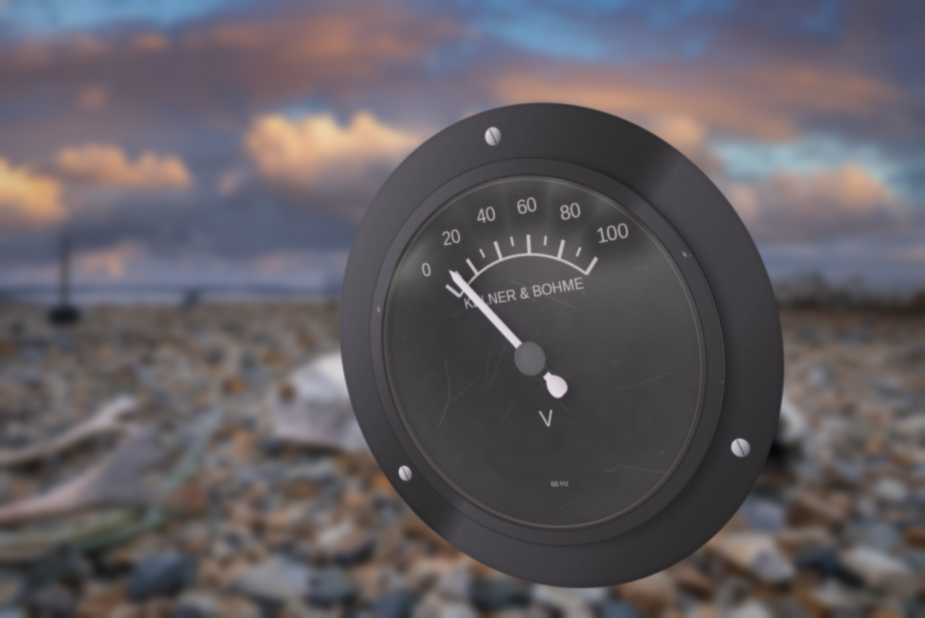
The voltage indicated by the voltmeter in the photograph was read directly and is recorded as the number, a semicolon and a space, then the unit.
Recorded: 10; V
